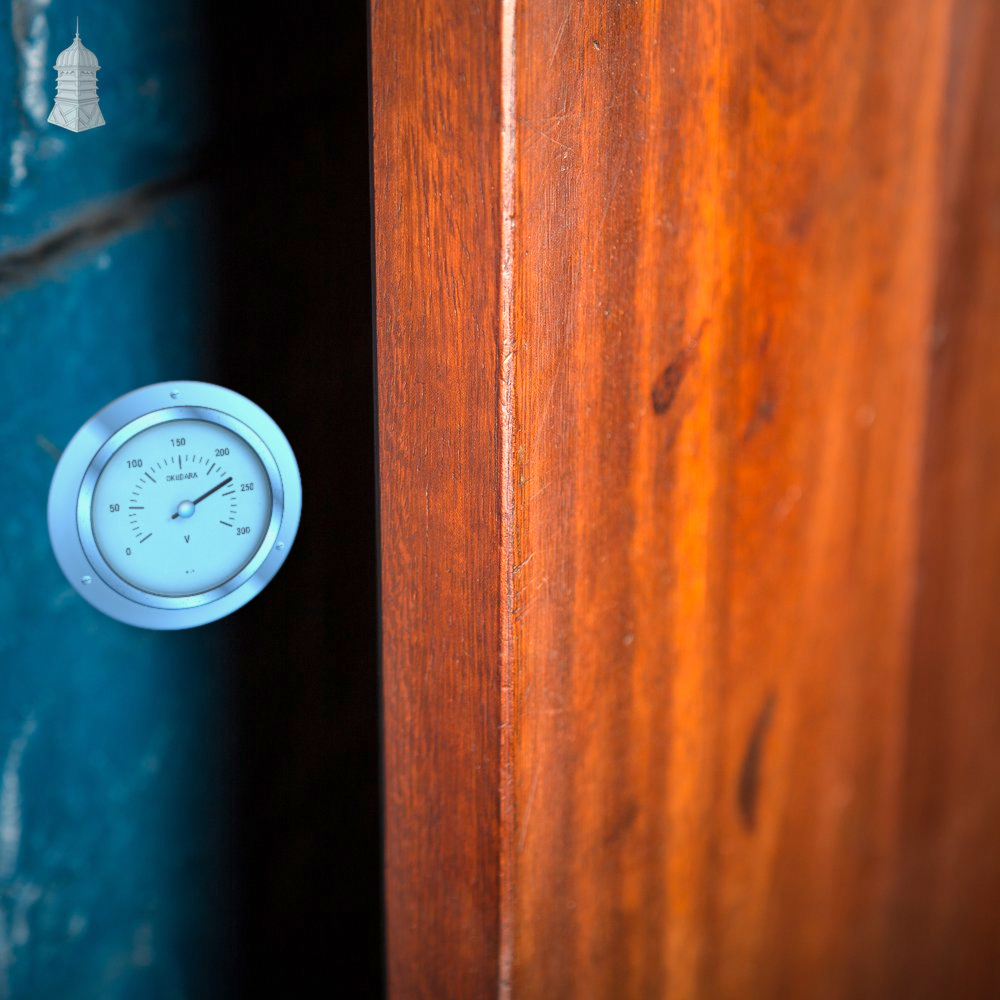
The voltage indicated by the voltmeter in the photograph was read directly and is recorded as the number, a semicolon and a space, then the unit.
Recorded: 230; V
